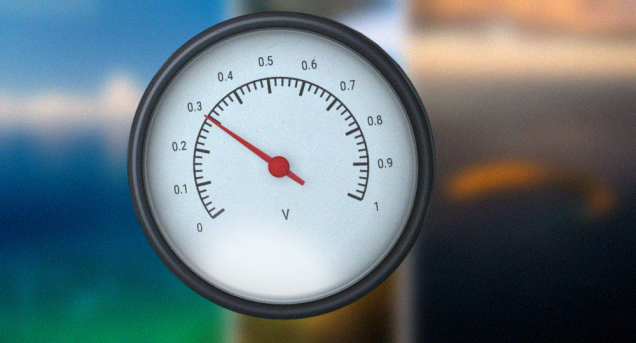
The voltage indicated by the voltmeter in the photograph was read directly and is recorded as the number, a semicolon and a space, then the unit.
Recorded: 0.3; V
